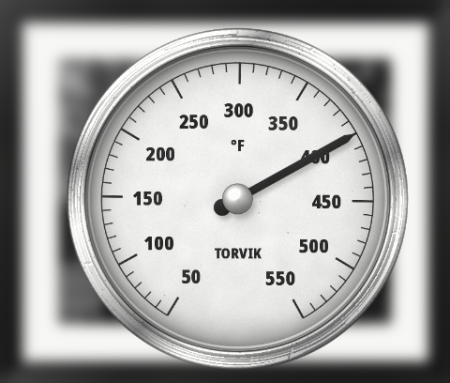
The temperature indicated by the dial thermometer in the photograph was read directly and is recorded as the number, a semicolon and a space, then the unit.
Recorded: 400; °F
